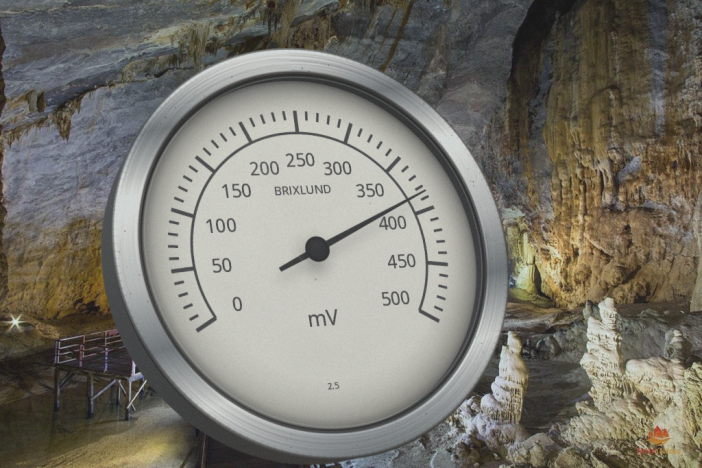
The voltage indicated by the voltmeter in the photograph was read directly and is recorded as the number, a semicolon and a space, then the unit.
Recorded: 385; mV
